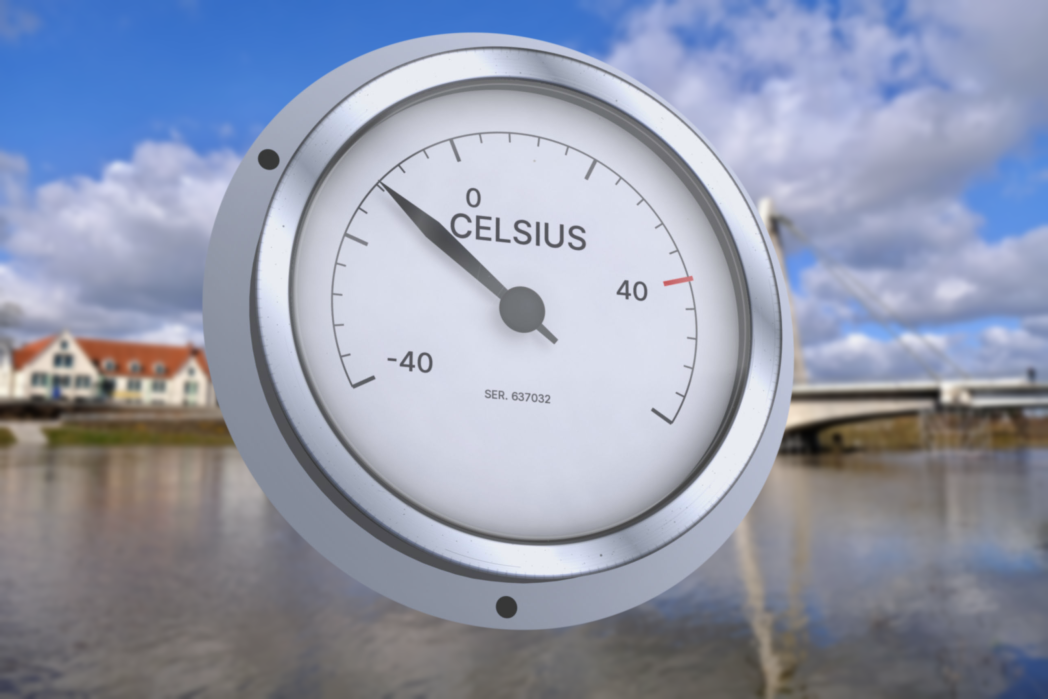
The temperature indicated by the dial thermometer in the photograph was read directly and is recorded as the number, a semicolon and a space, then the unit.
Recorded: -12; °C
